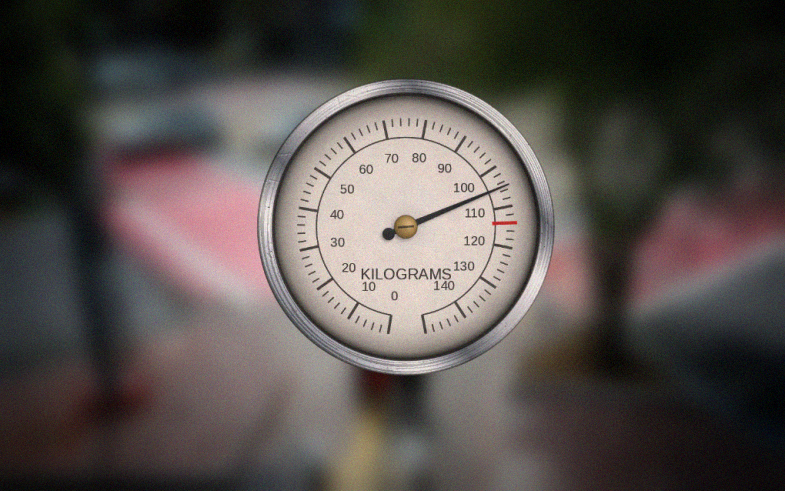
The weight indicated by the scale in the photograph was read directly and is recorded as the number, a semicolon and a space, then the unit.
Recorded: 105; kg
